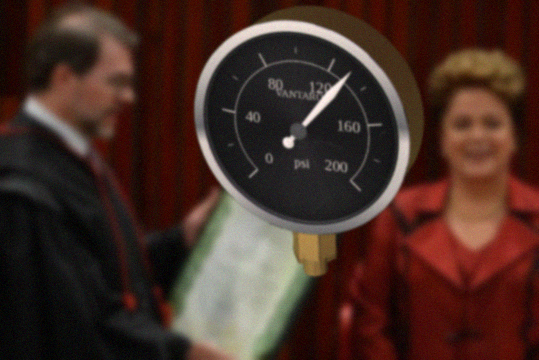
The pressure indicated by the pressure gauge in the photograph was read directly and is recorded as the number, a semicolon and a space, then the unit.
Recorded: 130; psi
